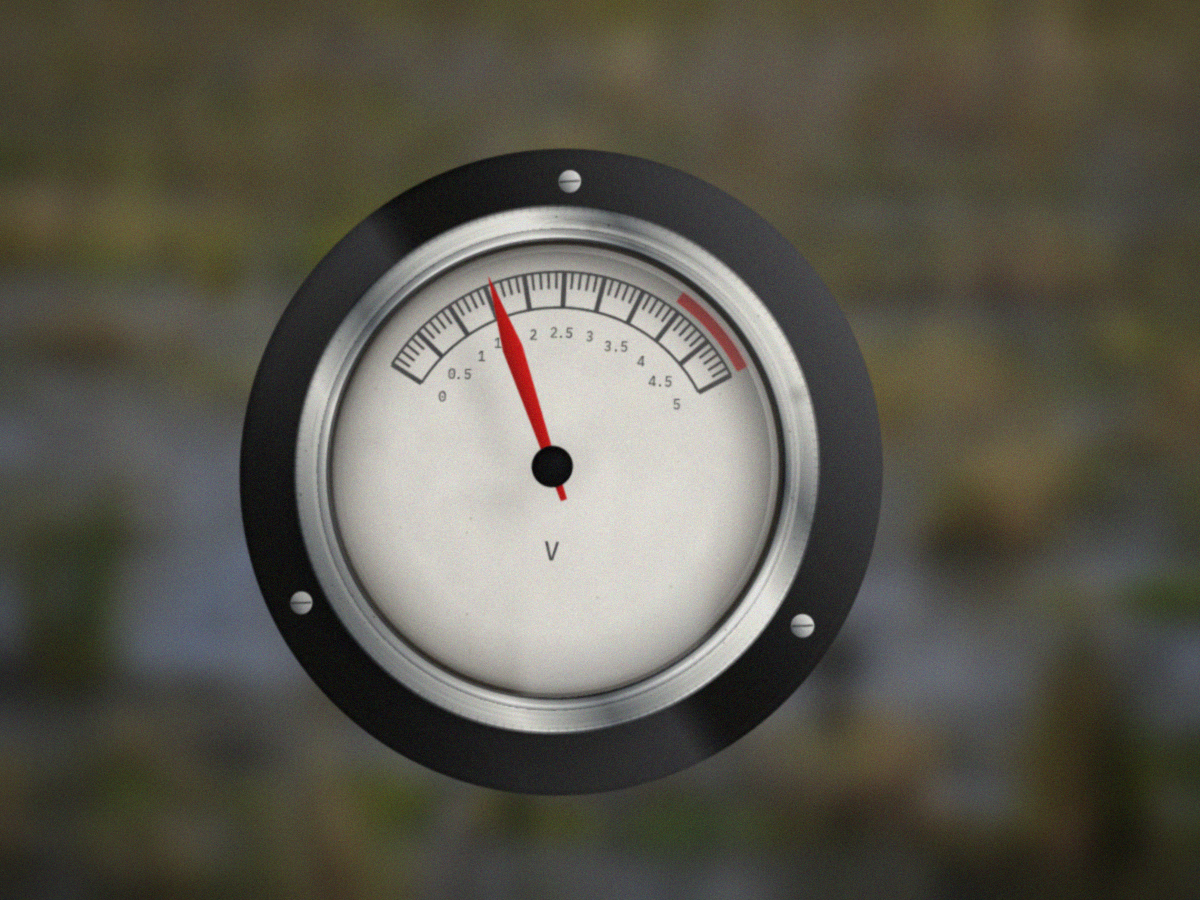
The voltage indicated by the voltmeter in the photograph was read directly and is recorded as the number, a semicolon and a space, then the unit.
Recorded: 1.6; V
